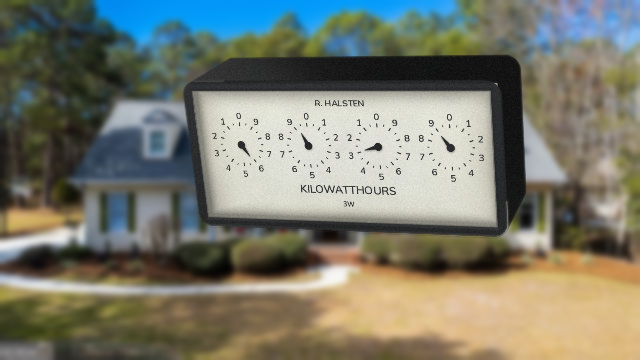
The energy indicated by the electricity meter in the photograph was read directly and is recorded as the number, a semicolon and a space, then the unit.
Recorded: 5929; kWh
